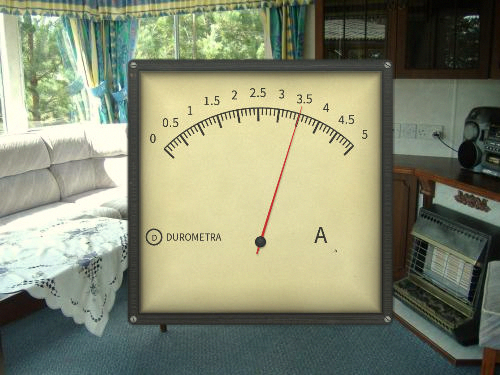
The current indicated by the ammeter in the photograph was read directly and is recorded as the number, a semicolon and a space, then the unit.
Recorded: 3.5; A
